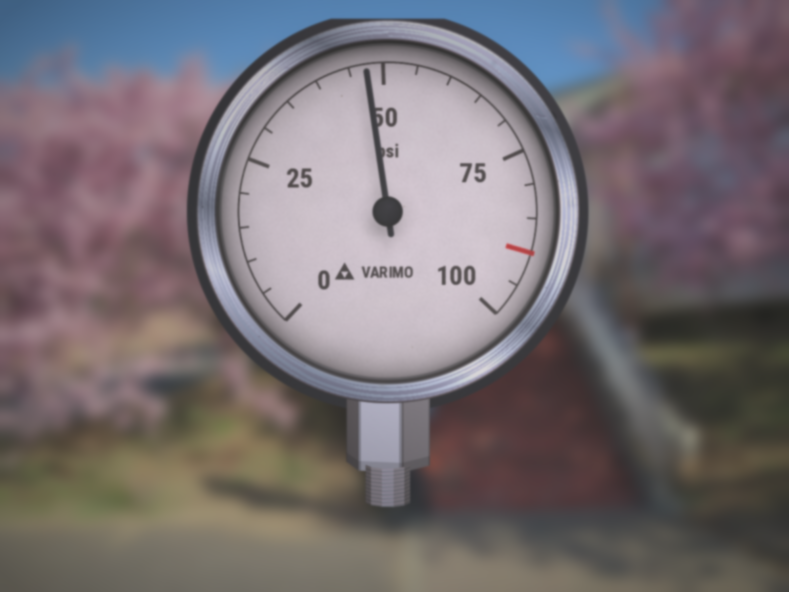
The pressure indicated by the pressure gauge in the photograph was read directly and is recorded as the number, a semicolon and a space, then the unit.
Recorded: 47.5; psi
